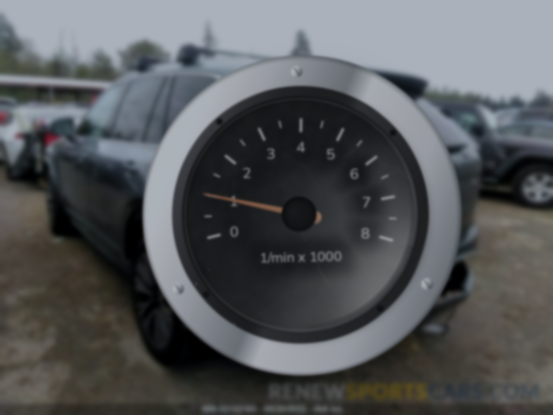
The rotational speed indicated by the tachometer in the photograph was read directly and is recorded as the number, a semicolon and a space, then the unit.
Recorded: 1000; rpm
